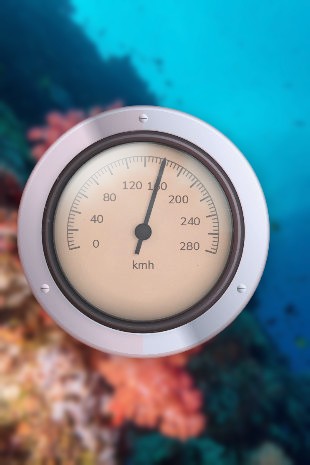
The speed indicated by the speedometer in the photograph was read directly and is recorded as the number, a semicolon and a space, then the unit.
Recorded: 160; km/h
